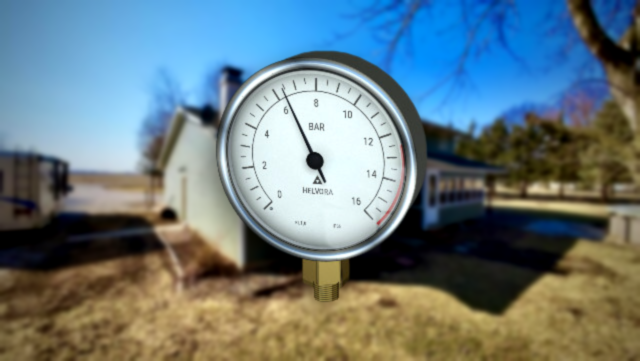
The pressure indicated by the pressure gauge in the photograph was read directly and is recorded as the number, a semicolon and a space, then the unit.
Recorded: 6.5; bar
